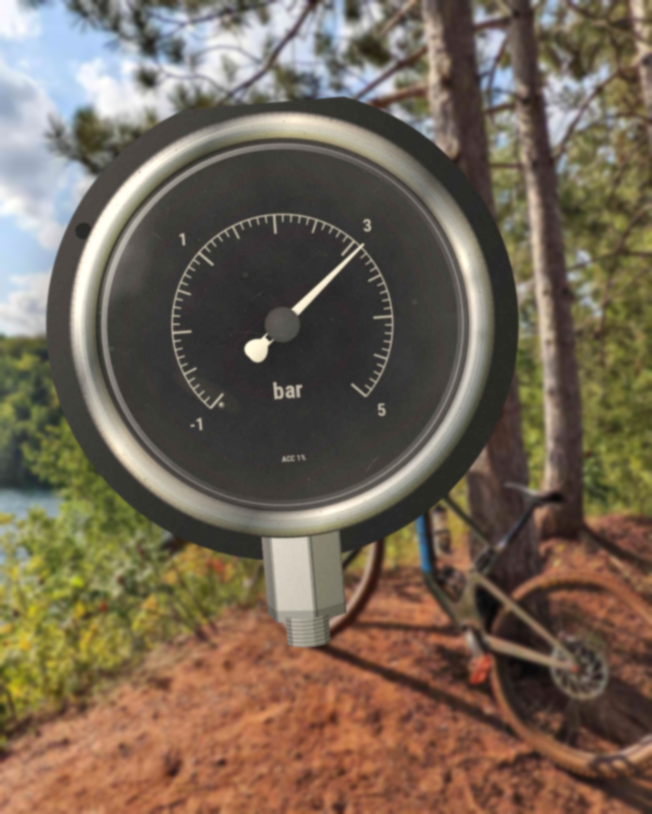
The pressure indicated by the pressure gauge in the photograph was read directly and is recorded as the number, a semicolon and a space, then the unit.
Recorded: 3.1; bar
